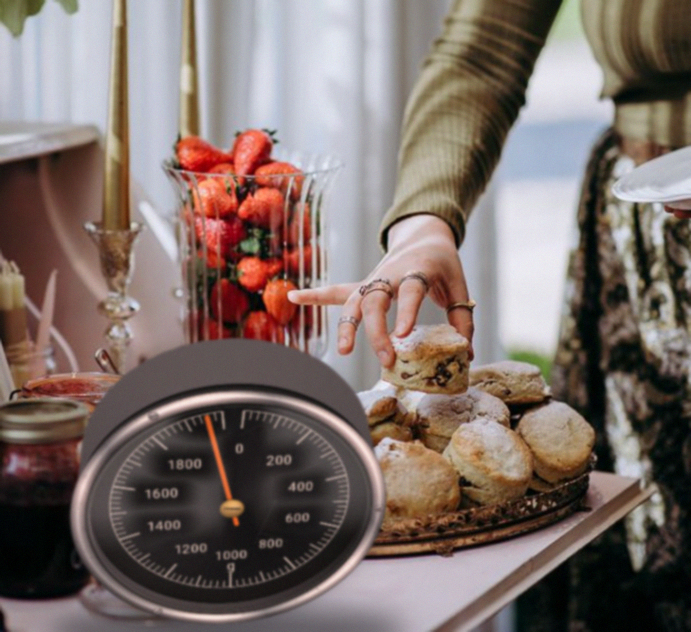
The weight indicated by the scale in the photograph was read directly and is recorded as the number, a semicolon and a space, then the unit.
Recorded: 1960; g
